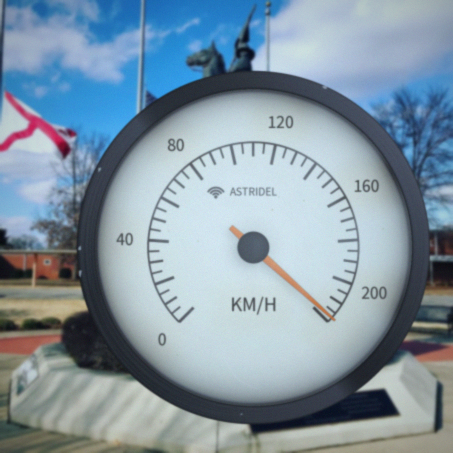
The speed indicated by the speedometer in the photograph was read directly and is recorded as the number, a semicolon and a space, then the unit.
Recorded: 217.5; km/h
